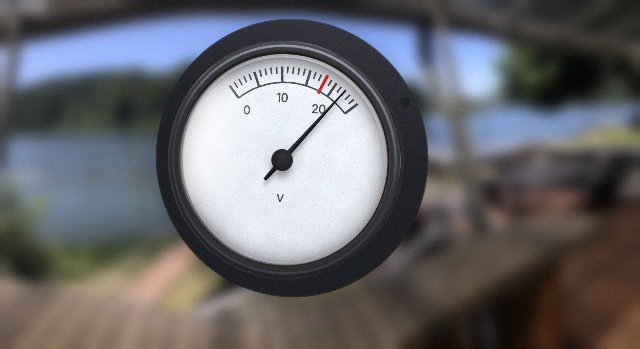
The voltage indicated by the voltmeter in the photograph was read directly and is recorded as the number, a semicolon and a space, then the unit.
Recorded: 22; V
